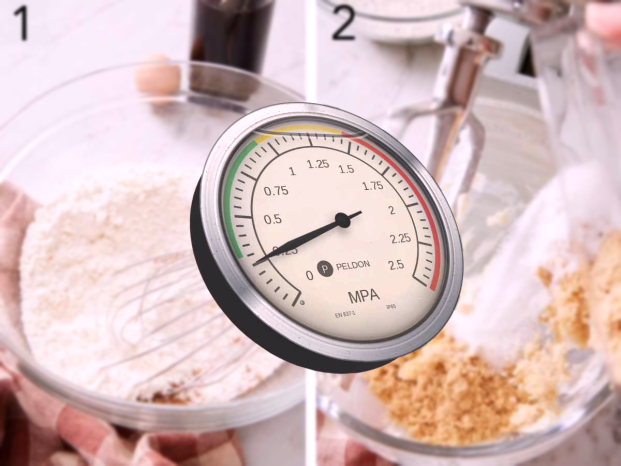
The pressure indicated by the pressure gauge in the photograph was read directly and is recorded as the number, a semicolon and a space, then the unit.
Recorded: 0.25; MPa
